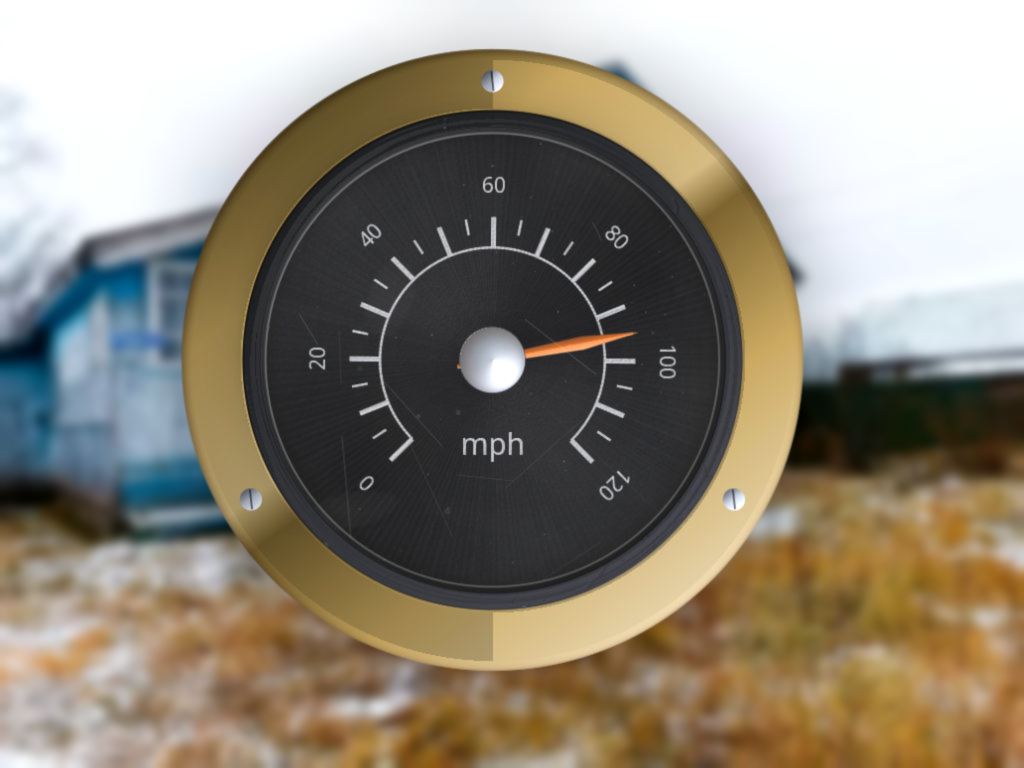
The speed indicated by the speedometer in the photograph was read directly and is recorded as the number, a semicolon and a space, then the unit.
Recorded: 95; mph
